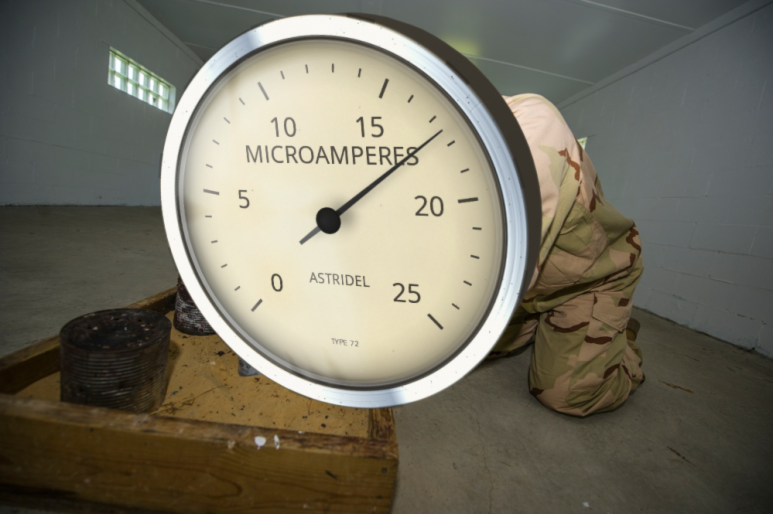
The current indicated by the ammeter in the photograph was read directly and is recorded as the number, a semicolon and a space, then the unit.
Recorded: 17.5; µA
